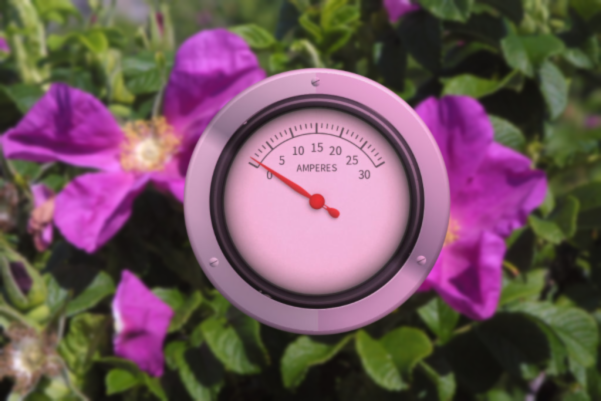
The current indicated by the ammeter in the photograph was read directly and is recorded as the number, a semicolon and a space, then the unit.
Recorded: 1; A
